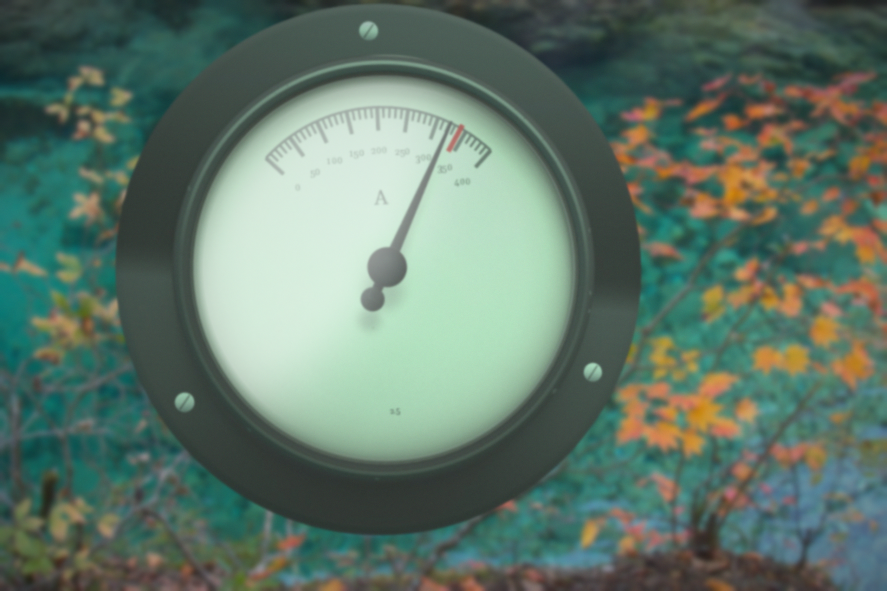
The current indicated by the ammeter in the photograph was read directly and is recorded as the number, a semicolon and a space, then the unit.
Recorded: 320; A
